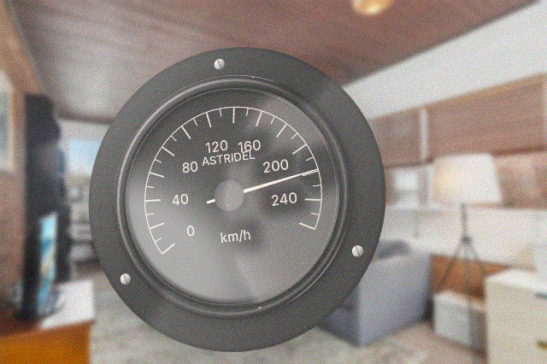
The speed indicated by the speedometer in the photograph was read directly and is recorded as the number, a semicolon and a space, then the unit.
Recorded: 220; km/h
